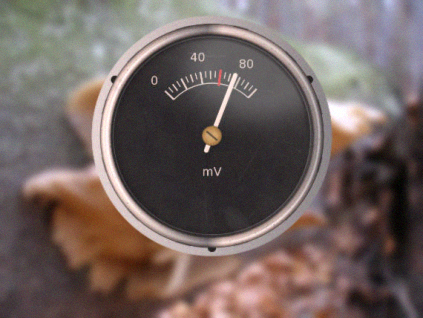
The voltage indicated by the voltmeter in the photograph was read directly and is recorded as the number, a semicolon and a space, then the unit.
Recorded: 75; mV
